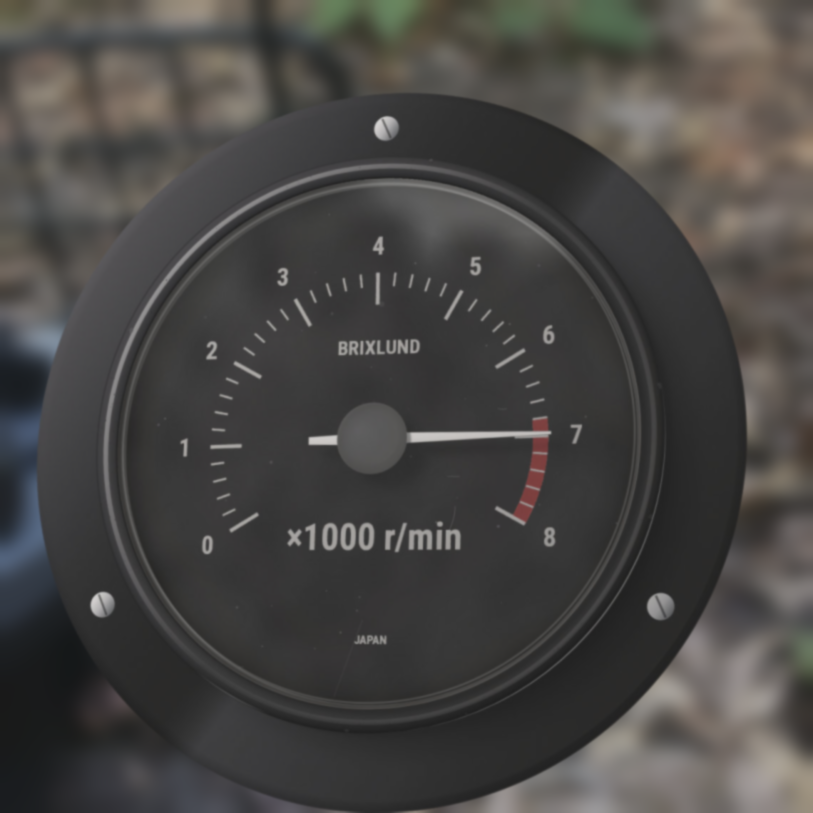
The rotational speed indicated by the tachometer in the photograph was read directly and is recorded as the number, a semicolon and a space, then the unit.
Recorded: 7000; rpm
